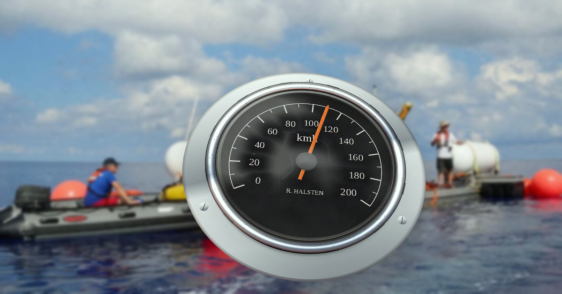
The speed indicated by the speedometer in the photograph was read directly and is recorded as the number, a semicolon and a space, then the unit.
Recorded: 110; km/h
